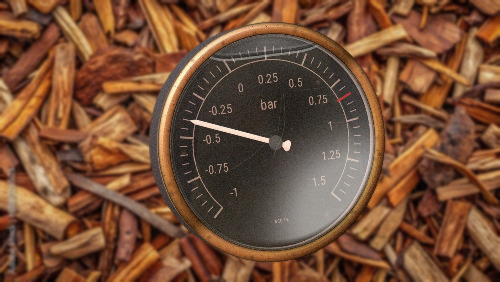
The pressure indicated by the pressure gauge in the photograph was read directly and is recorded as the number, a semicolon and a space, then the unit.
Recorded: -0.4; bar
